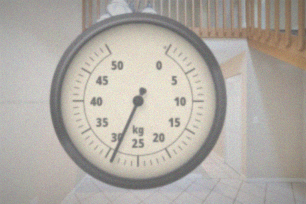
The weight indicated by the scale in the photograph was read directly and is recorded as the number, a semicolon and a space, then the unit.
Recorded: 29; kg
